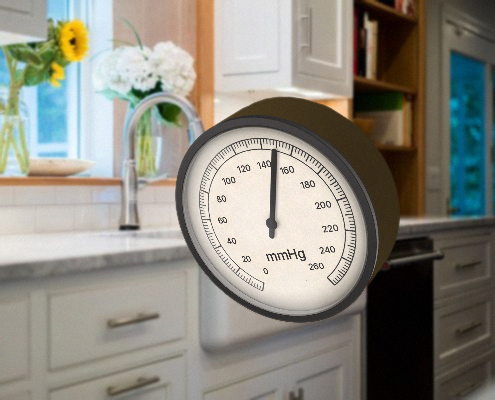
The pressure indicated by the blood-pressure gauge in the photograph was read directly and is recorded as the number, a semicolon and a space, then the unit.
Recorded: 150; mmHg
